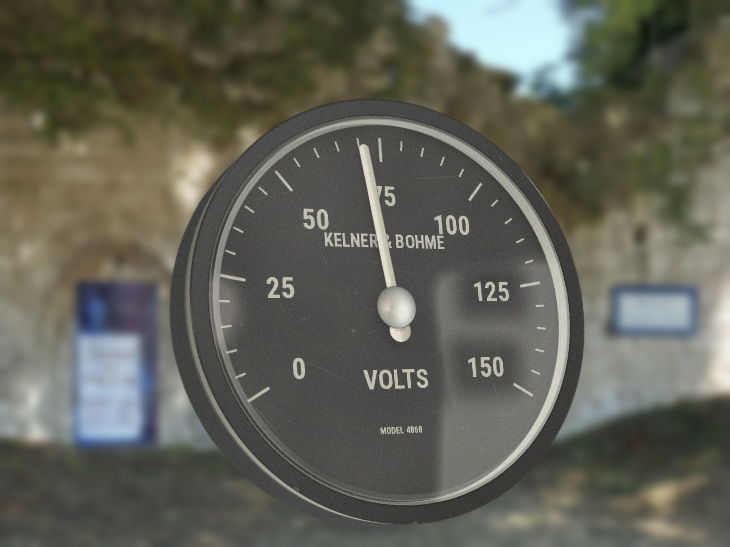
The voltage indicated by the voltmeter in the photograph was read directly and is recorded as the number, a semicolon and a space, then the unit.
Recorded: 70; V
